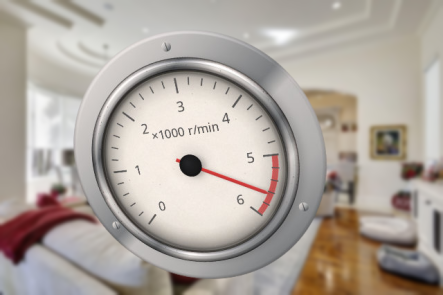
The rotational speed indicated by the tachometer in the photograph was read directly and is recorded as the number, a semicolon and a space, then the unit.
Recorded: 5600; rpm
